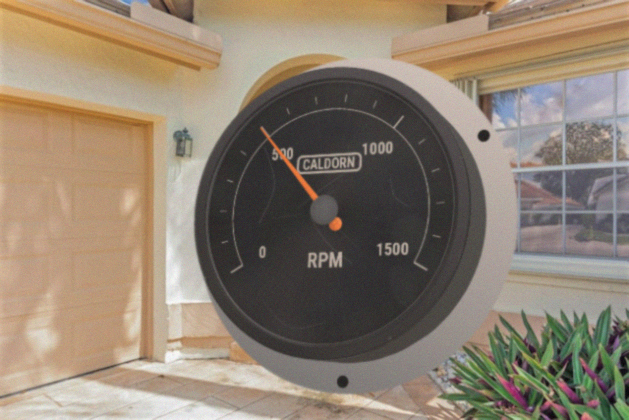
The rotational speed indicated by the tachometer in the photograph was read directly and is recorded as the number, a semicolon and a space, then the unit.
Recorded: 500; rpm
